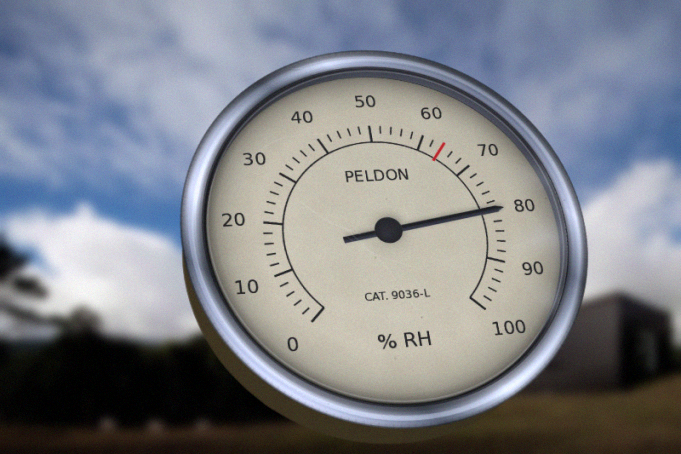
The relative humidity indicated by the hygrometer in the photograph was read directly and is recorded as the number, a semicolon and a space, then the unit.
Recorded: 80; %
